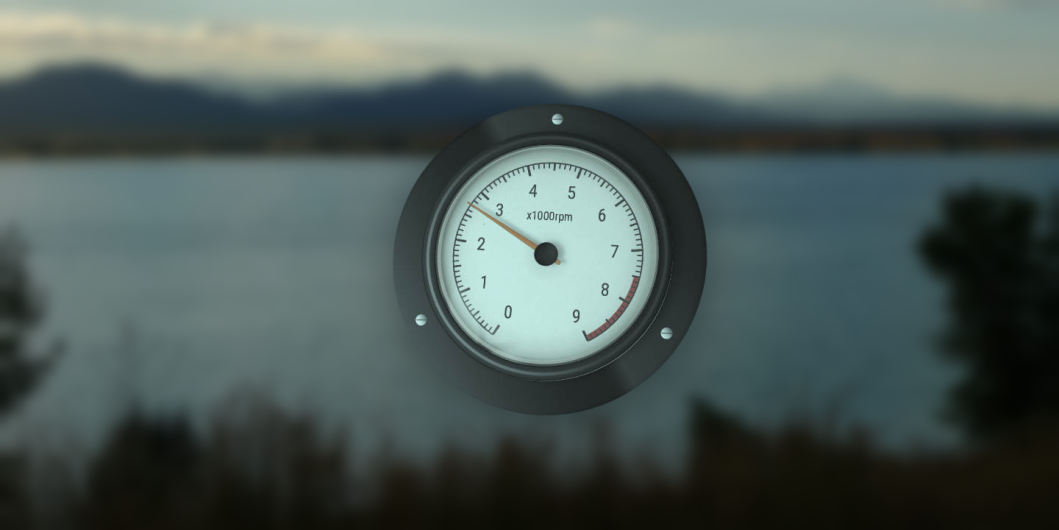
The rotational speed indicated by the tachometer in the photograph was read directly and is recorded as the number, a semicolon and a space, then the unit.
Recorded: 2700; rpm
